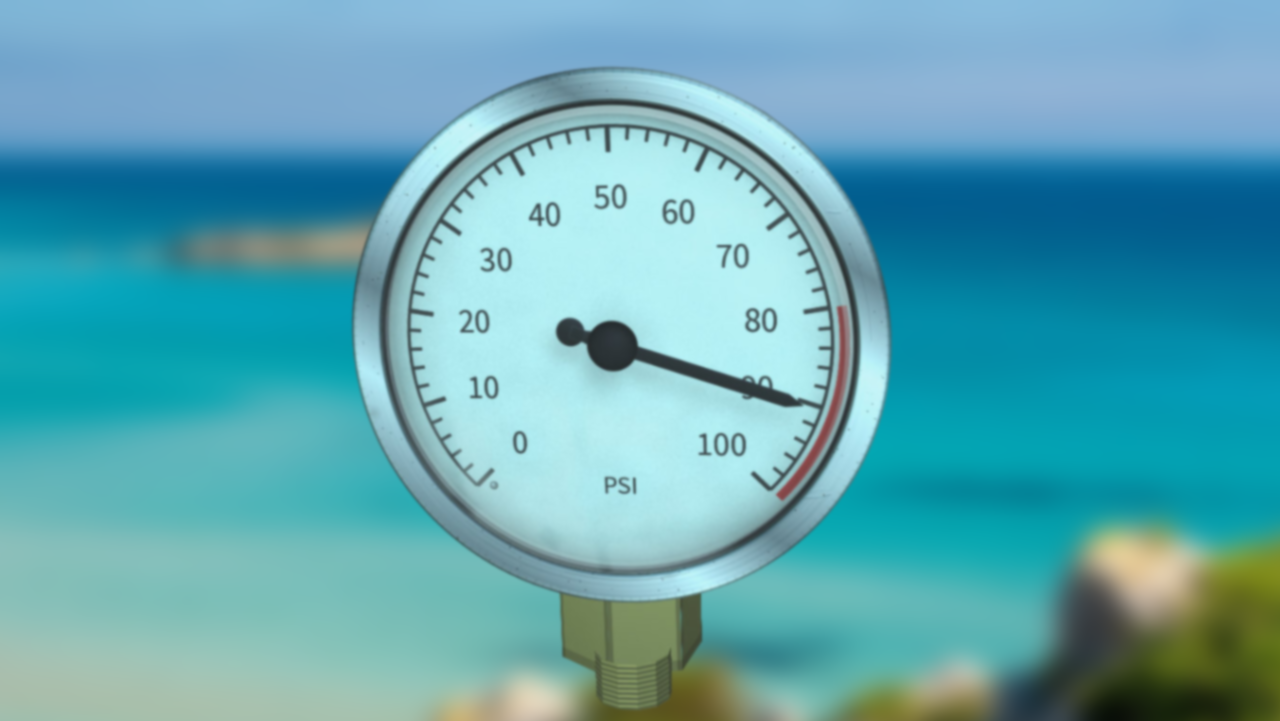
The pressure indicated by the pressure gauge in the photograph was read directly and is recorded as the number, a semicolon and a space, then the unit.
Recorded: 90; psi
